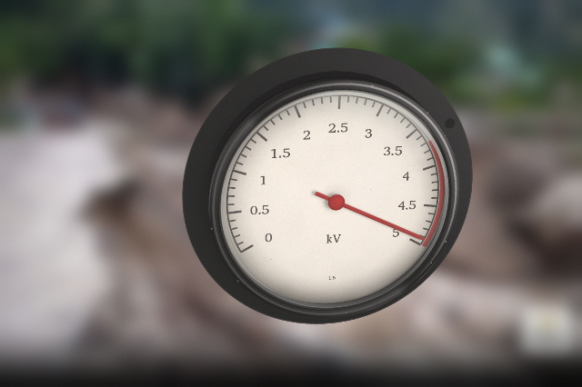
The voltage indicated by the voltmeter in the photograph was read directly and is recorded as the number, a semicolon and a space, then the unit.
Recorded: 4.9; kV
